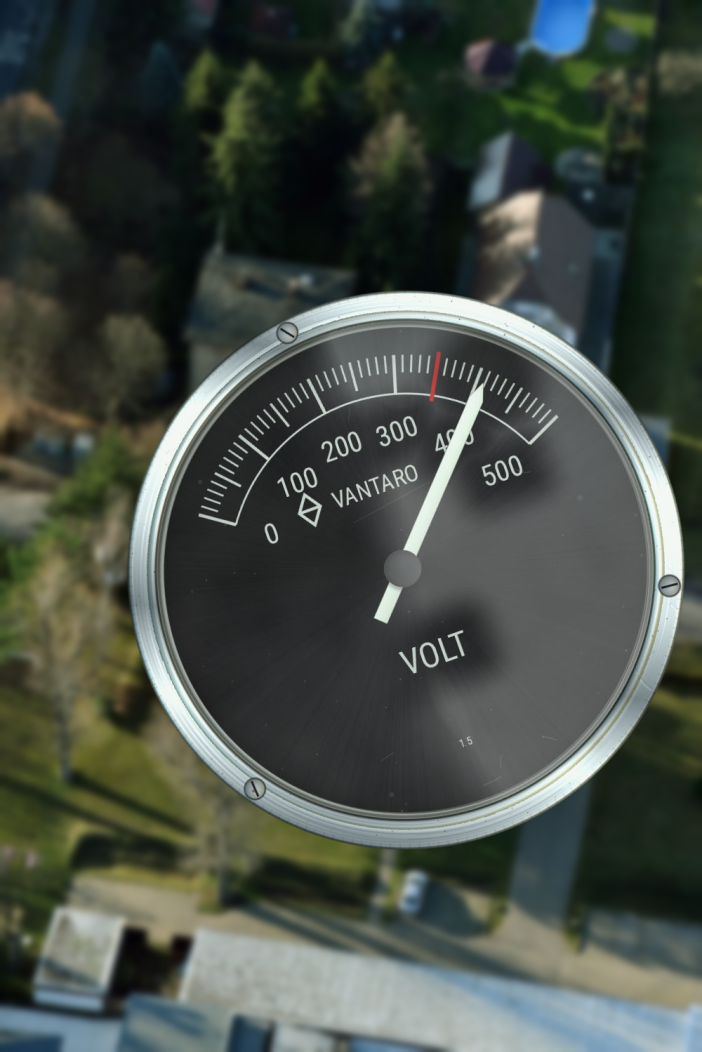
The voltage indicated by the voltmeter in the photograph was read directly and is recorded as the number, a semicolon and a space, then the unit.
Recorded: 410; V
